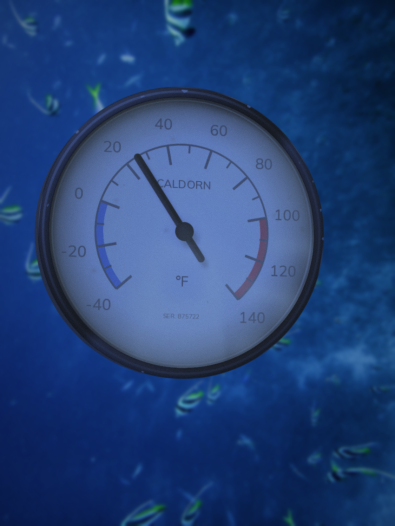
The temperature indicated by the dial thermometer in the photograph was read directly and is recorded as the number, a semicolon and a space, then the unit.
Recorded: 25; °F
